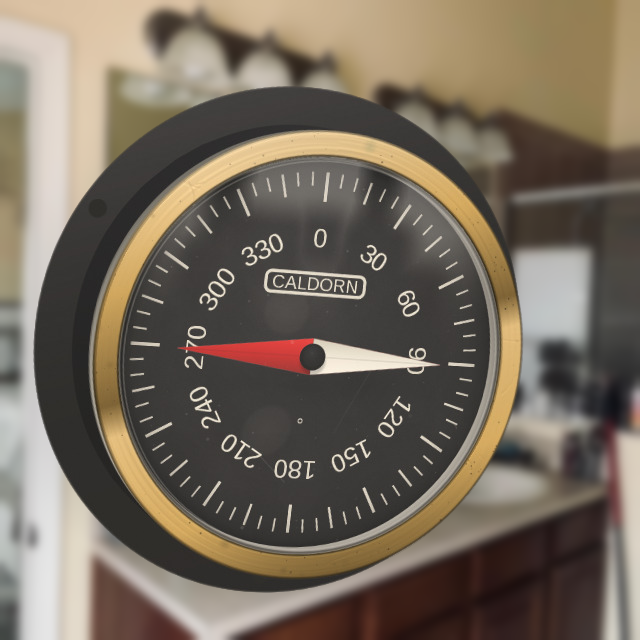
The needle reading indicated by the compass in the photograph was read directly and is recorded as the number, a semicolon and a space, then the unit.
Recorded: 270; °
